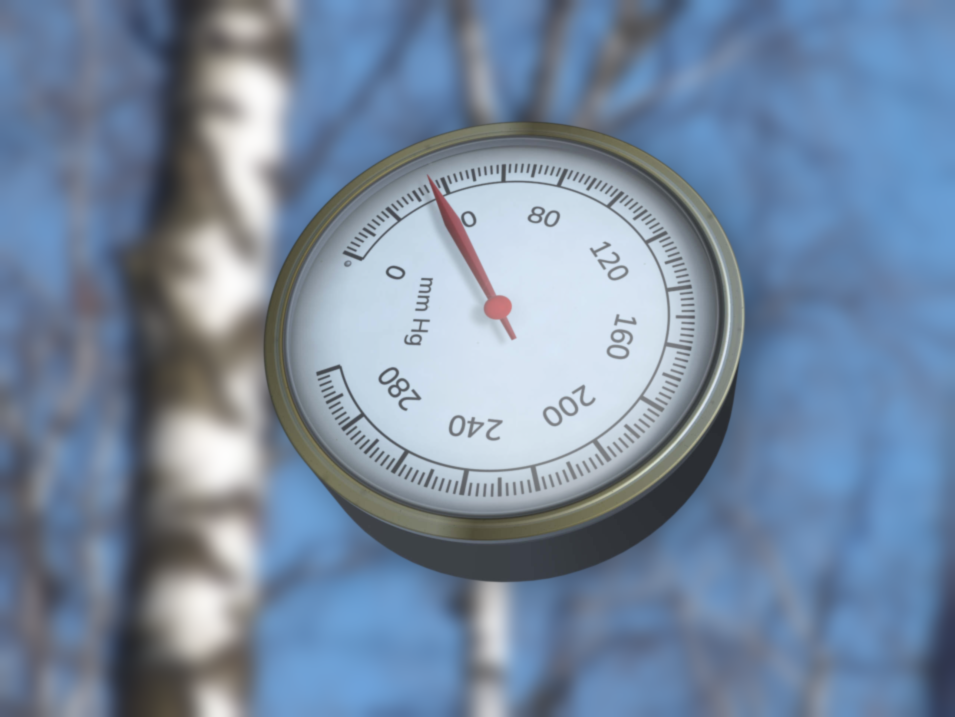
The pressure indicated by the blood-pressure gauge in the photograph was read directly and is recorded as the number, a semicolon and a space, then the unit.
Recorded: 36; mmHg
